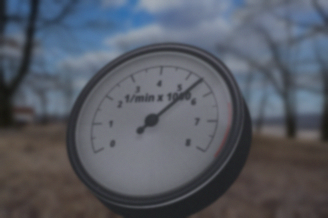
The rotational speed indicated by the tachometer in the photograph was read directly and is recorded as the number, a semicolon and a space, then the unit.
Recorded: 5500; rpm
